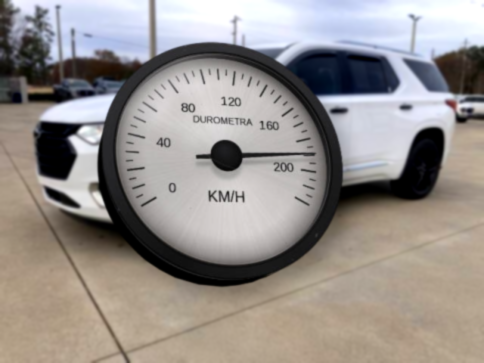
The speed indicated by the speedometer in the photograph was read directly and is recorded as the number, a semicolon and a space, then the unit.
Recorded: 190; km/h
